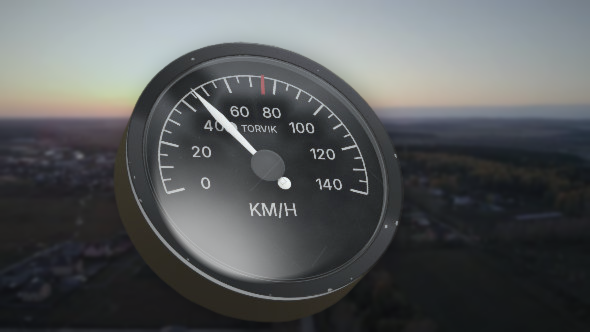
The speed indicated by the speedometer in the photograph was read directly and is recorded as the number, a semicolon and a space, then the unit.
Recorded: 45; km/h
